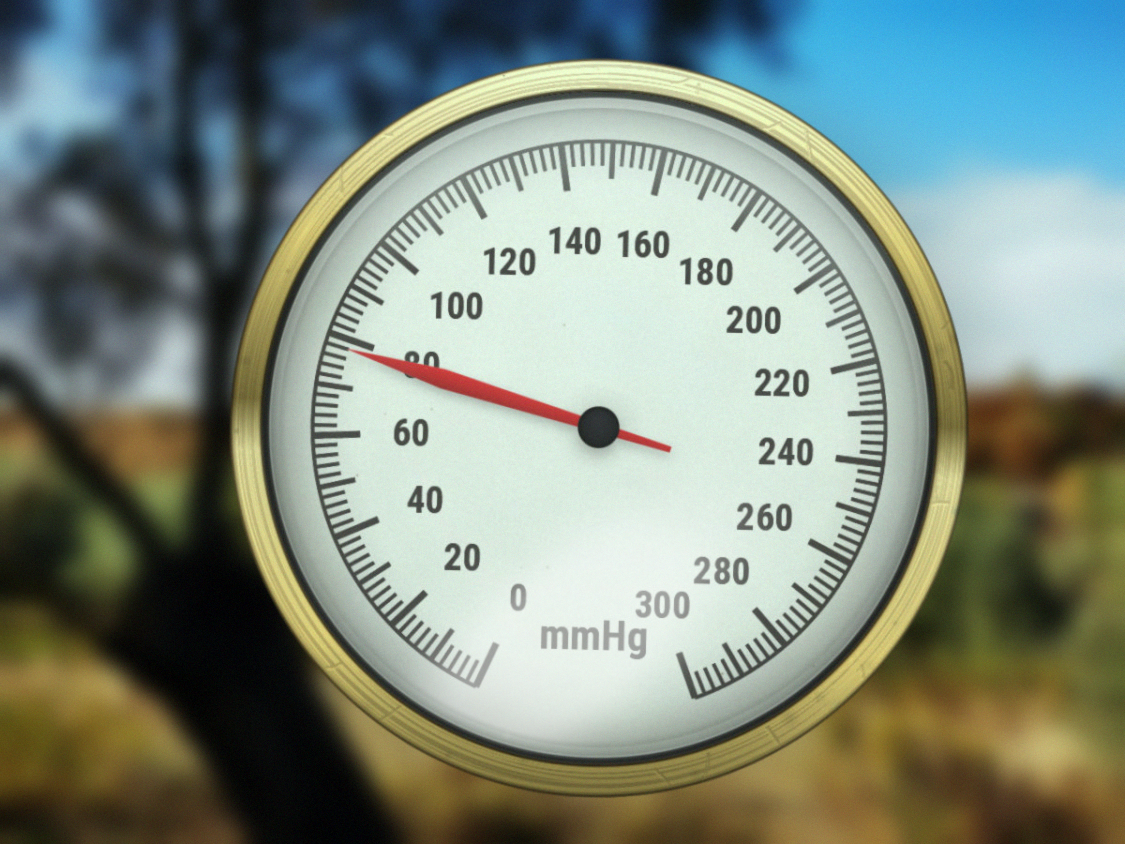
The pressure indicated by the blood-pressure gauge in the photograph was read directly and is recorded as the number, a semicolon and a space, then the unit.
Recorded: 78; mmHg
